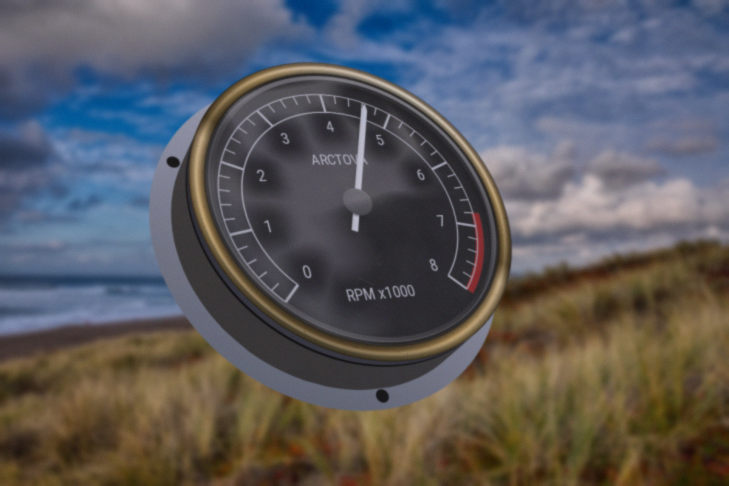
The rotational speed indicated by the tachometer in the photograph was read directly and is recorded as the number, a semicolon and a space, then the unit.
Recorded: 4600; rpm
